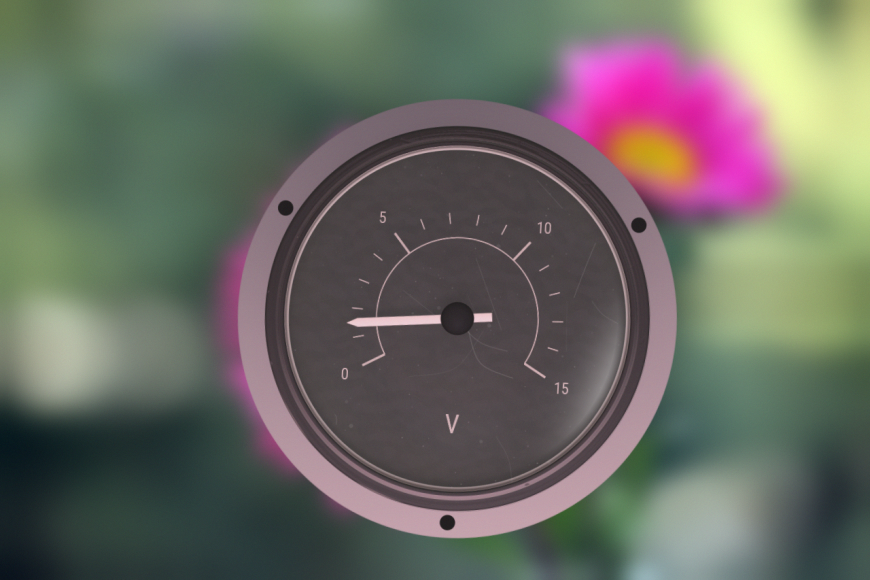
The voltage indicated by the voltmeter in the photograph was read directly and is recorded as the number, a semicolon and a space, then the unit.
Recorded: 1.5; V
